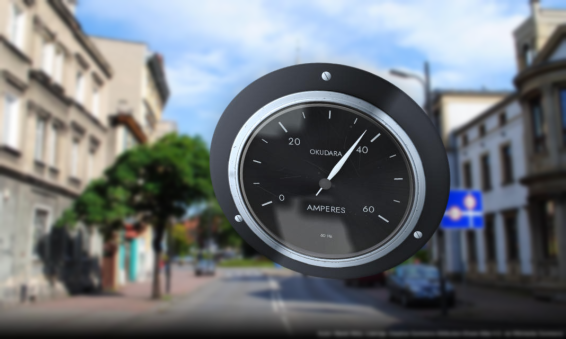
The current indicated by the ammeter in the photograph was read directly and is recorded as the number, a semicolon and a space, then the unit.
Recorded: 37.5; A
